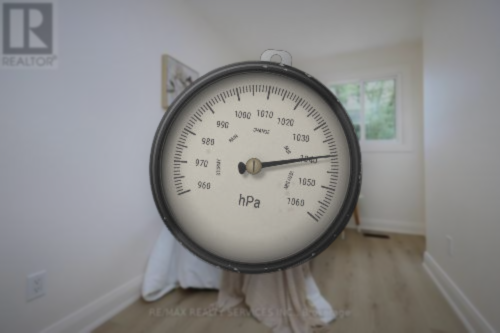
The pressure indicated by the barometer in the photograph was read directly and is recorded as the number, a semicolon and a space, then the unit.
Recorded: 1040; hPa
